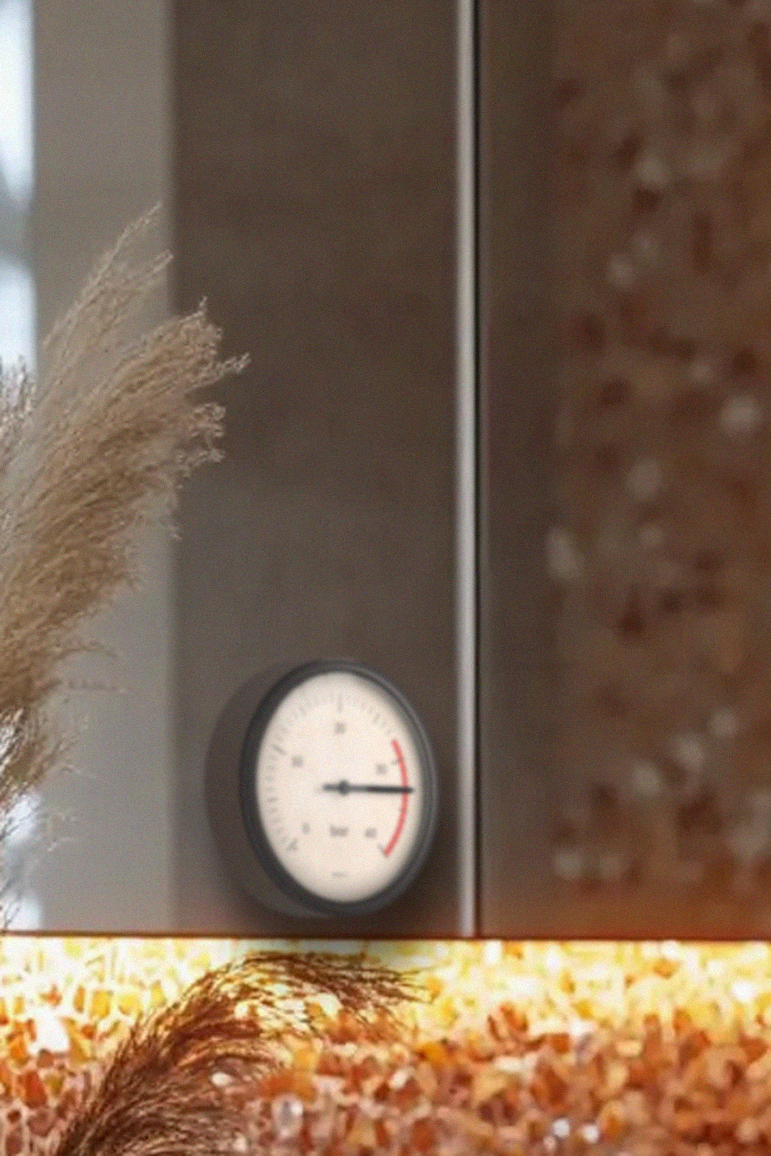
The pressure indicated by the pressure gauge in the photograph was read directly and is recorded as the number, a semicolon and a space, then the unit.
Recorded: 33; bar
